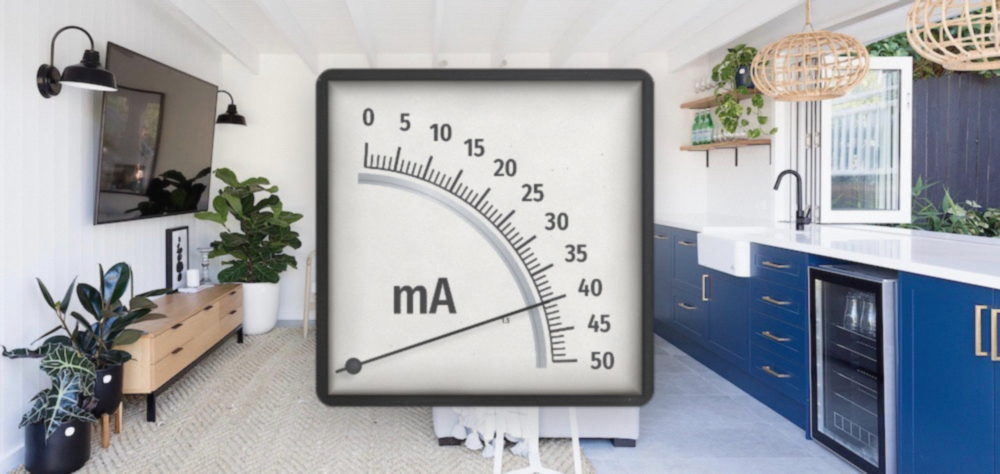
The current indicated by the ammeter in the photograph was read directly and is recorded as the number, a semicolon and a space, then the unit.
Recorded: 40; mA
